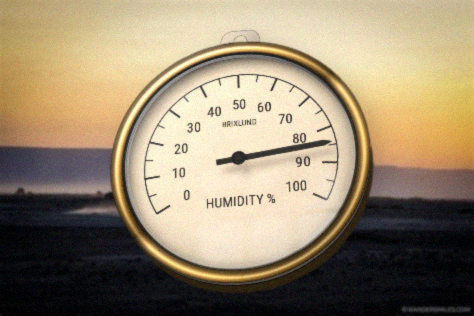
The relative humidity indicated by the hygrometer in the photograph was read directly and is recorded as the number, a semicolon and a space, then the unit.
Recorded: 85; %
